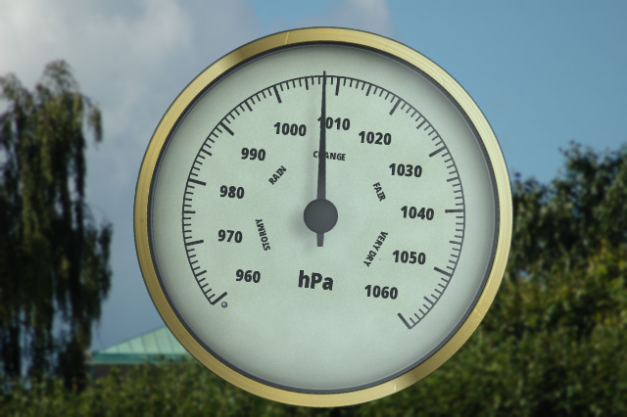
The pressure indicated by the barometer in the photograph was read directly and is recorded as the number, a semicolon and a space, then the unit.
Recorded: 1008; hPa
